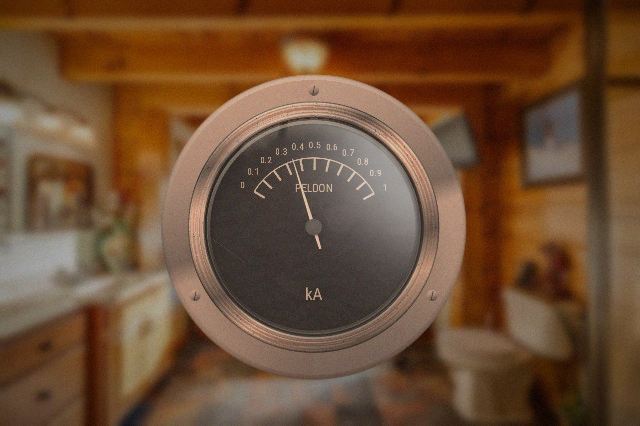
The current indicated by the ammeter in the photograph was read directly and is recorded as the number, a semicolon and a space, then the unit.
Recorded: 0.35; kA
